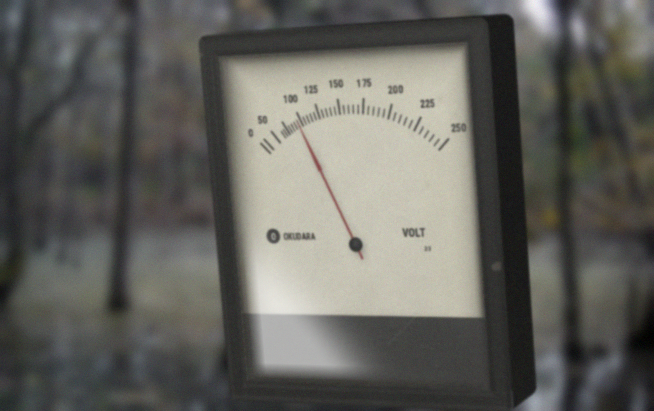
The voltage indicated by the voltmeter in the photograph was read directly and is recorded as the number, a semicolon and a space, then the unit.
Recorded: 100; V
